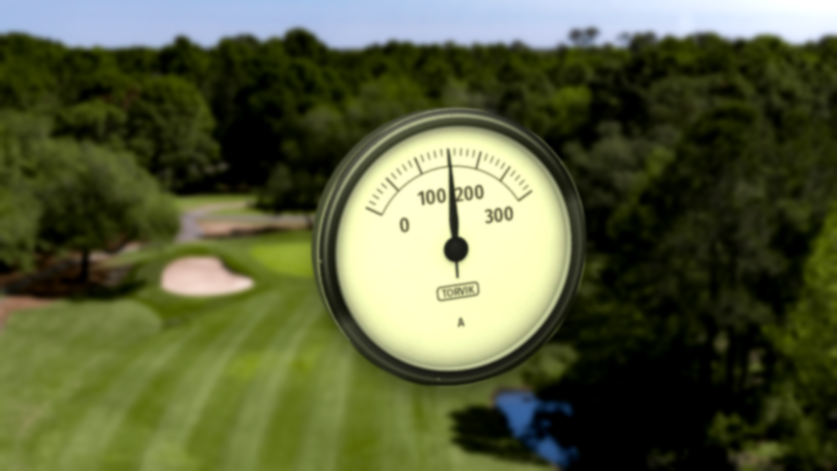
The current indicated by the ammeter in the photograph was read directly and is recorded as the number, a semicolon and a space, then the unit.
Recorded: 150; A
